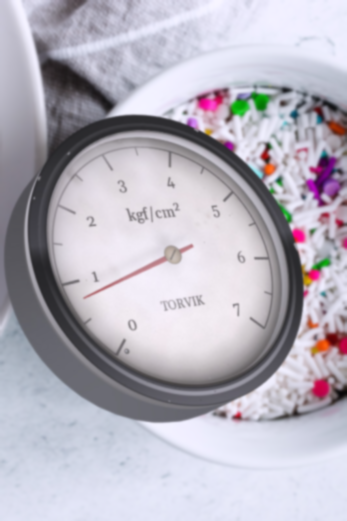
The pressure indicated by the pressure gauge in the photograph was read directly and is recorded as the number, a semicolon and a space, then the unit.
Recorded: 0.75; kg/cm²
